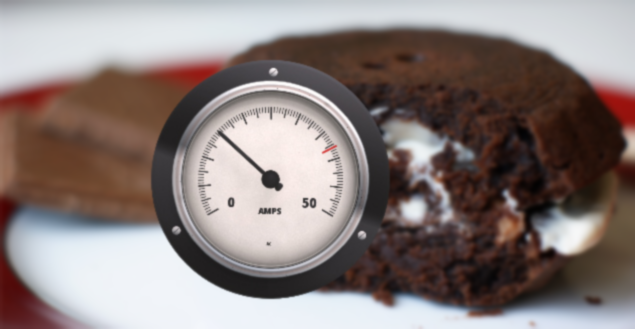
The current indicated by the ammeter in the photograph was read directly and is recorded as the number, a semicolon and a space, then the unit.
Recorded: 15; A
